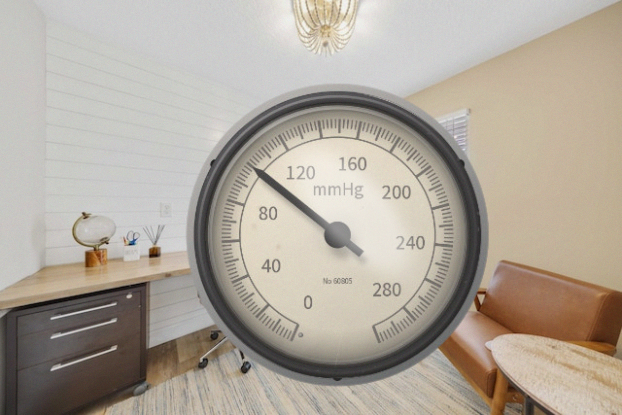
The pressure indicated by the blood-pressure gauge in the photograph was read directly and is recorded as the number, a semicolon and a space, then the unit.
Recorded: 100; mmHg
